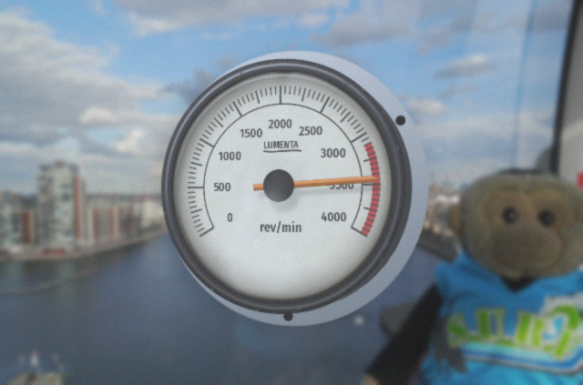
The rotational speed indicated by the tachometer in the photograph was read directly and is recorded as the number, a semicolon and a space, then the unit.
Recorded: 3450; rpm
